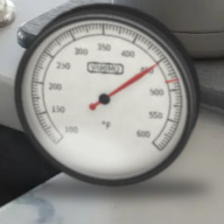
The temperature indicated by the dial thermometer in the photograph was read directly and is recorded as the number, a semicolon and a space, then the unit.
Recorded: 450; °F
